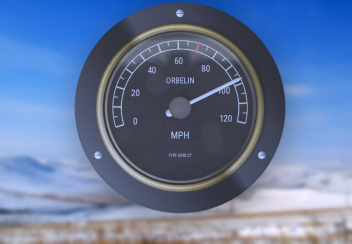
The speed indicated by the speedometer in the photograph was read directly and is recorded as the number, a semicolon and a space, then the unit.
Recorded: 97.5; mph
